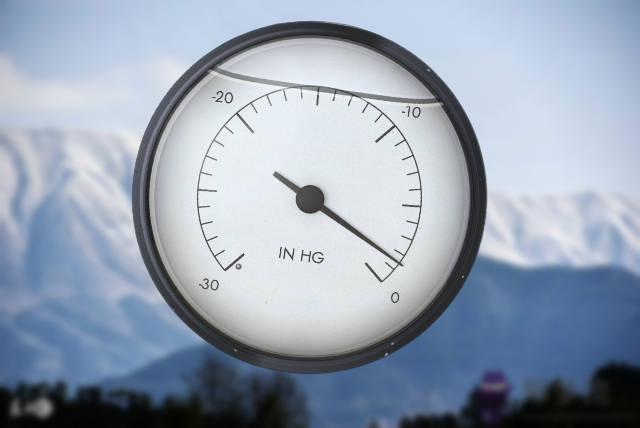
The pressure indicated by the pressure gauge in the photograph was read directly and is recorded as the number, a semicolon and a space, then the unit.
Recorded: -1.5; inHg
